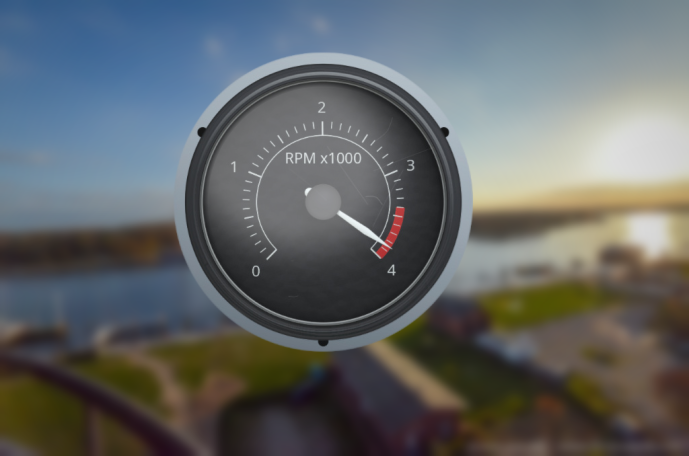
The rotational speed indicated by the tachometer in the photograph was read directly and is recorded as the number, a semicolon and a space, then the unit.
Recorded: 3850; rpm
